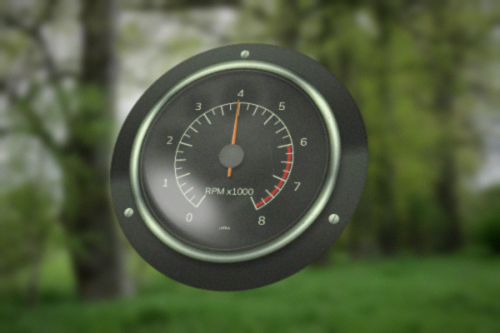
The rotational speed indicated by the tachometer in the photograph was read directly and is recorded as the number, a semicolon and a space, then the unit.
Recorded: 4000; rpm
